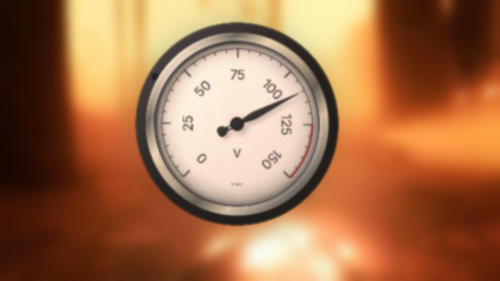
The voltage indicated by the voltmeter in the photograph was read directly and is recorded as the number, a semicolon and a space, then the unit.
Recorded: 110; V
